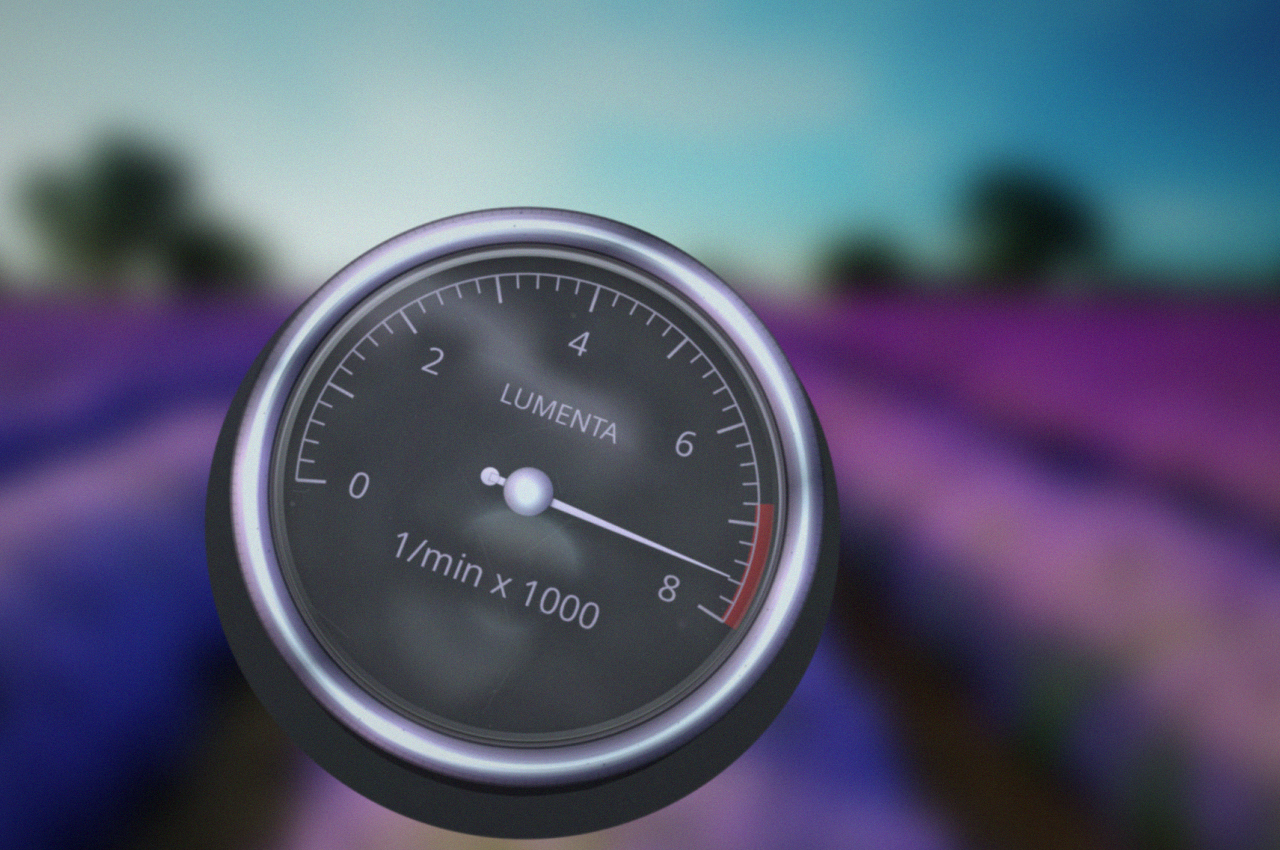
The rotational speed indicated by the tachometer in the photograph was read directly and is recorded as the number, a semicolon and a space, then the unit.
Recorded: 7600; rpm
